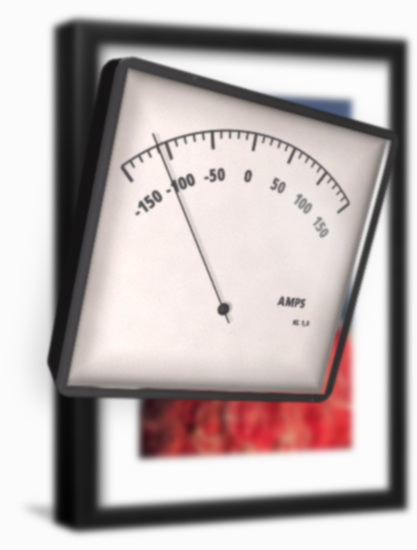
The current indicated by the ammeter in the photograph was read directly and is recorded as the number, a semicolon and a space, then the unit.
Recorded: -110; A
